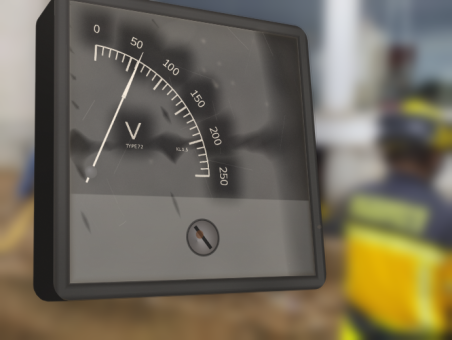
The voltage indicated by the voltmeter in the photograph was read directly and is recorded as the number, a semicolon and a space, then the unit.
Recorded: 60; V
